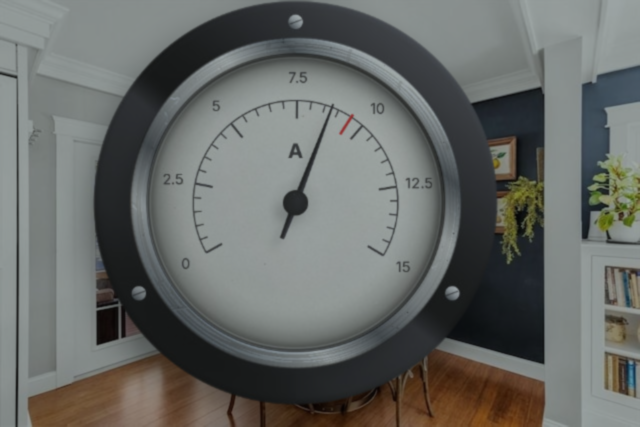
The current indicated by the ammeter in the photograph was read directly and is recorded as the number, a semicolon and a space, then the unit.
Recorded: 8.75; A
